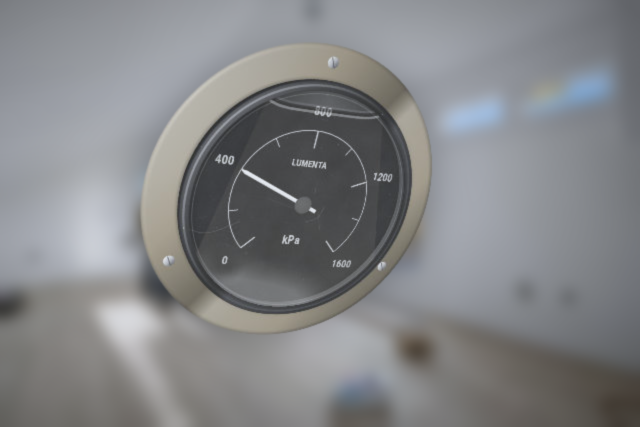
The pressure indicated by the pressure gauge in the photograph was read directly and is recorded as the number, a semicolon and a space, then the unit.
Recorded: 400; kPa
